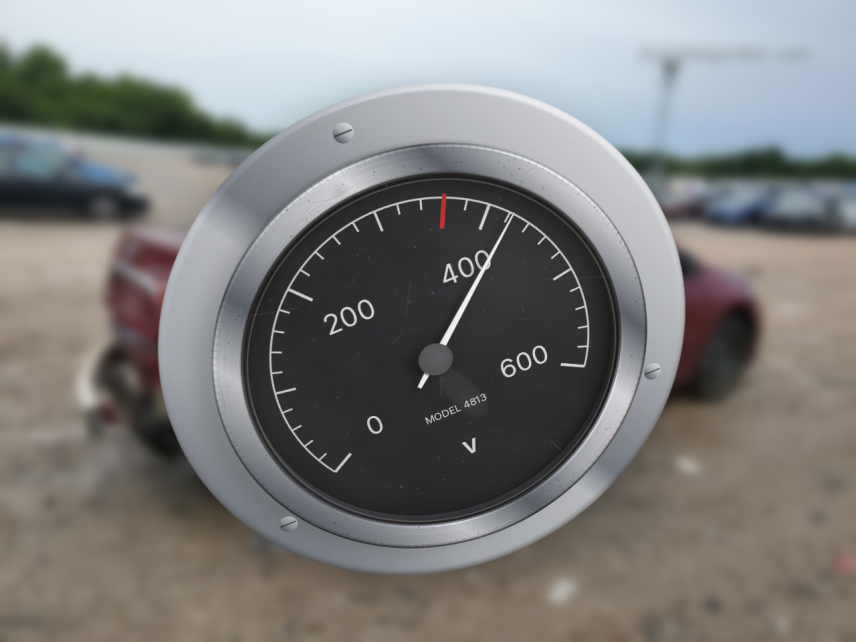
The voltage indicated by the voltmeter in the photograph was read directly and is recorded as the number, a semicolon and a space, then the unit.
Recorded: 420; V
